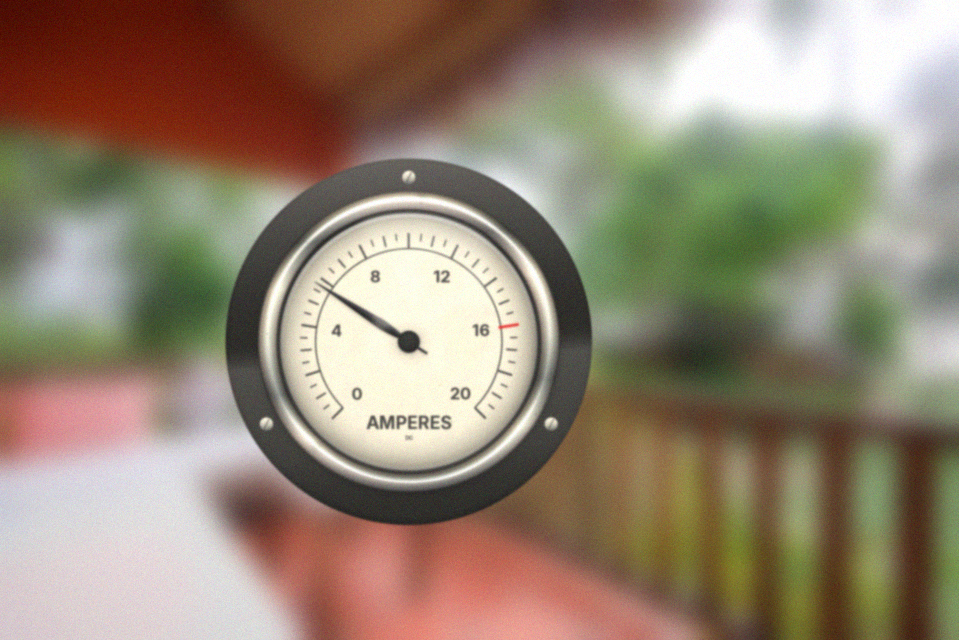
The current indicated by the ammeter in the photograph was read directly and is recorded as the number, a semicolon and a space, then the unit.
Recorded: 5.75; A
